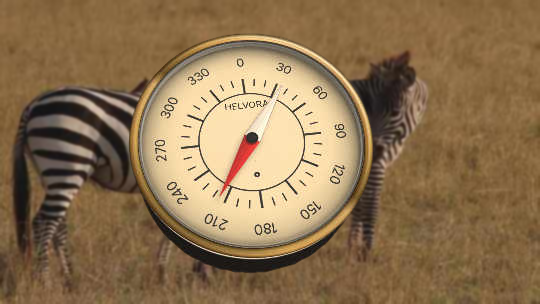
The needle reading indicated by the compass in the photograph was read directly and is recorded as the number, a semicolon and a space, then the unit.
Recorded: 215; °
